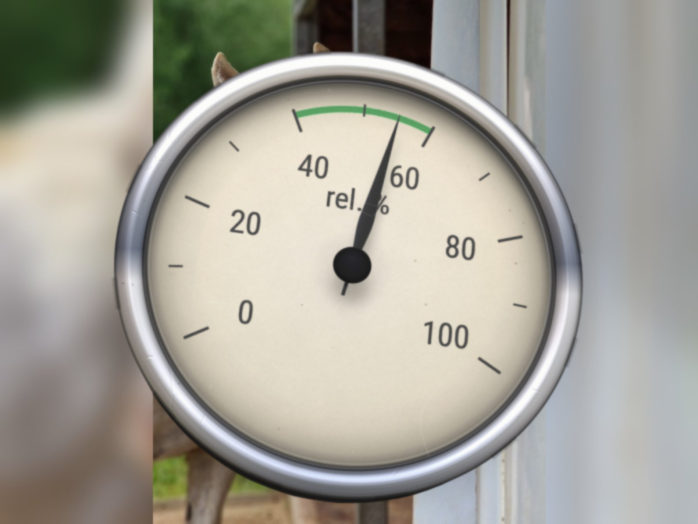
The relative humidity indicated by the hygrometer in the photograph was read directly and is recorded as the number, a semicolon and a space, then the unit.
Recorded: 55; %
